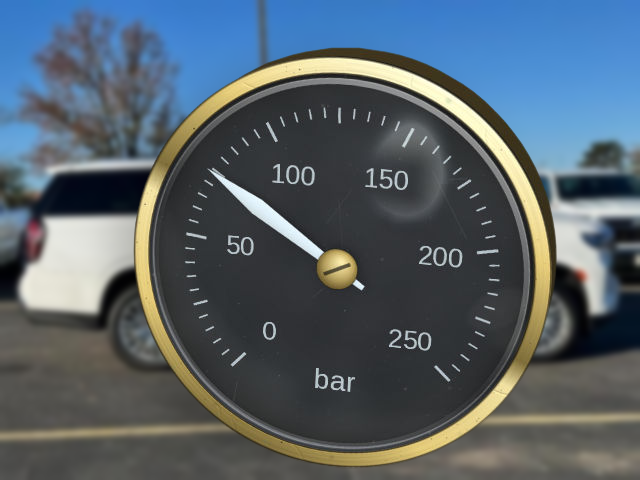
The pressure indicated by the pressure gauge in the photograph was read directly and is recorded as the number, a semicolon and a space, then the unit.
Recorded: 75; bar
